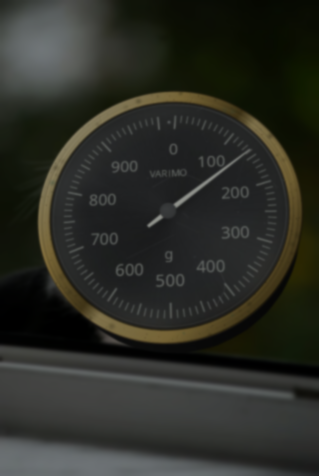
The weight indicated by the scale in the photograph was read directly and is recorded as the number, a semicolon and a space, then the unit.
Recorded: 140; g
